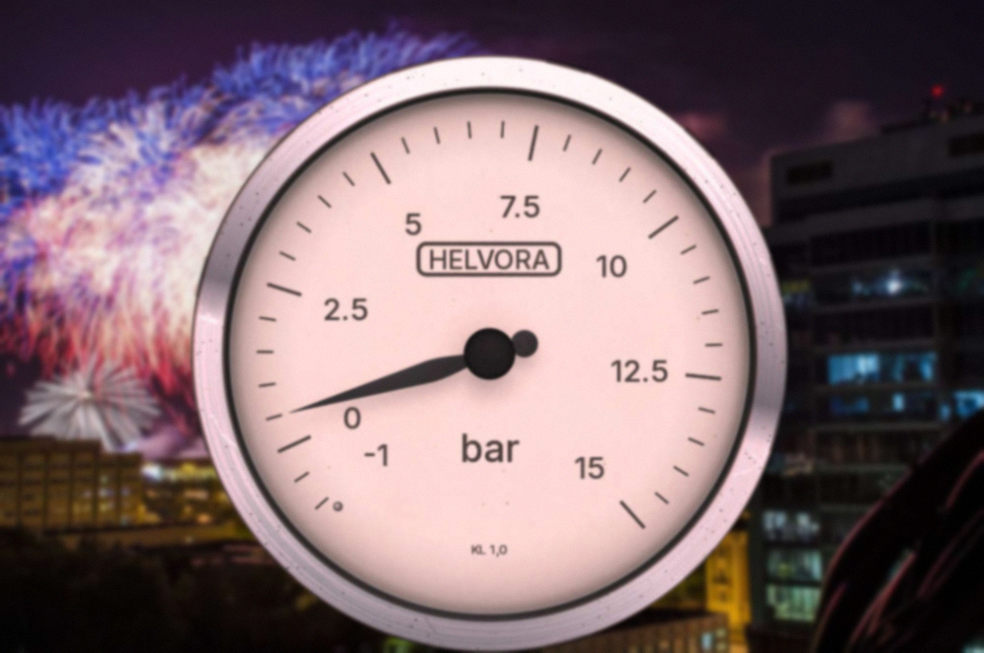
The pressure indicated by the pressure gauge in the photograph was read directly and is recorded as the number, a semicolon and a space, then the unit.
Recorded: 0.5; bar
